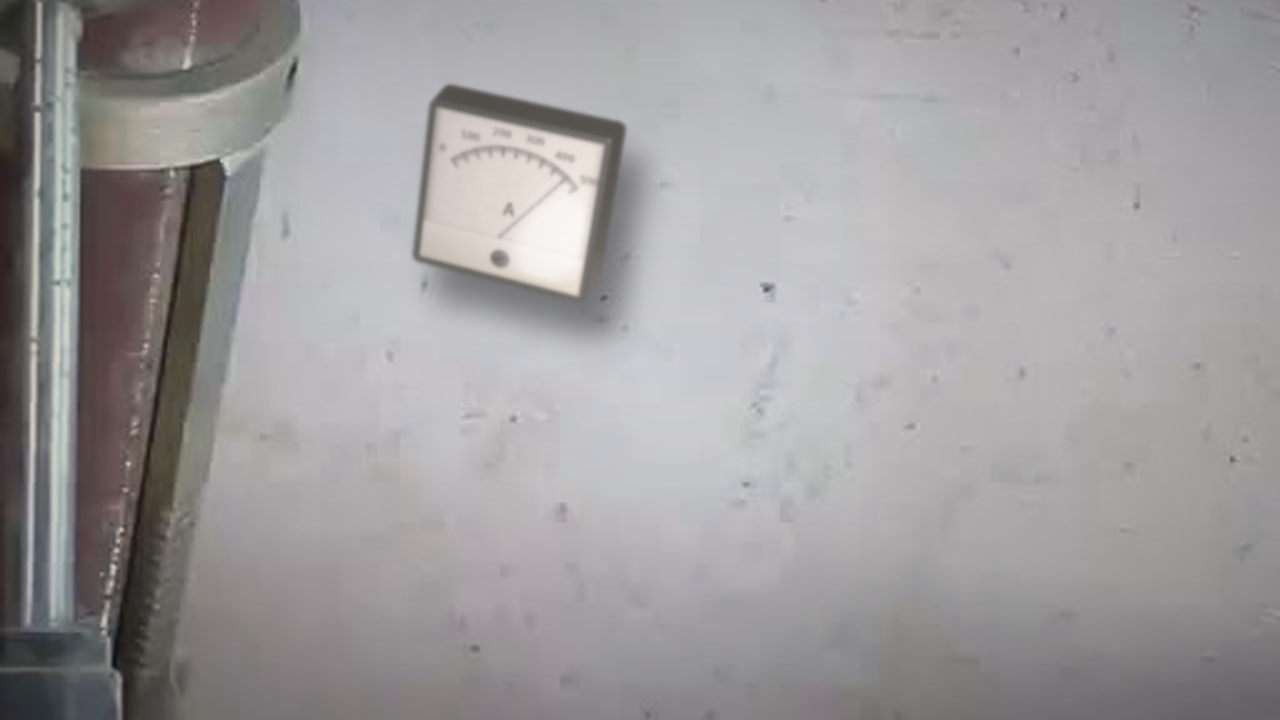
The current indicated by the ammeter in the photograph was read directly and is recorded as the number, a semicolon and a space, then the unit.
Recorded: 450; A
